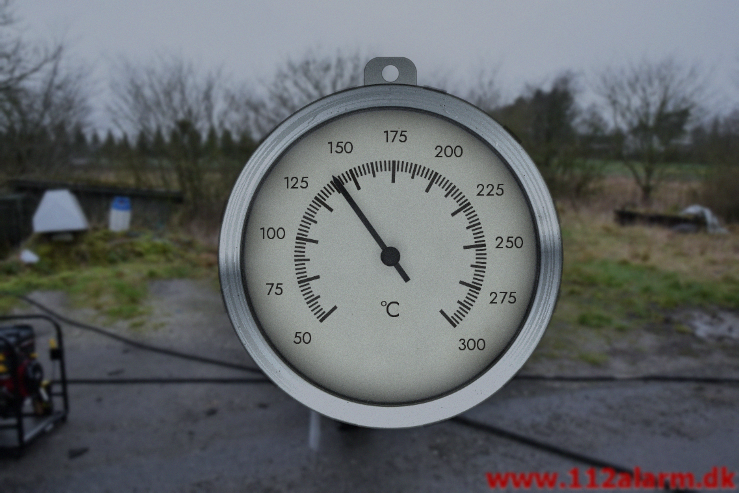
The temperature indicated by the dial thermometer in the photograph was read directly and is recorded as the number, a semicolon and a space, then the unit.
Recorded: 140; °C
